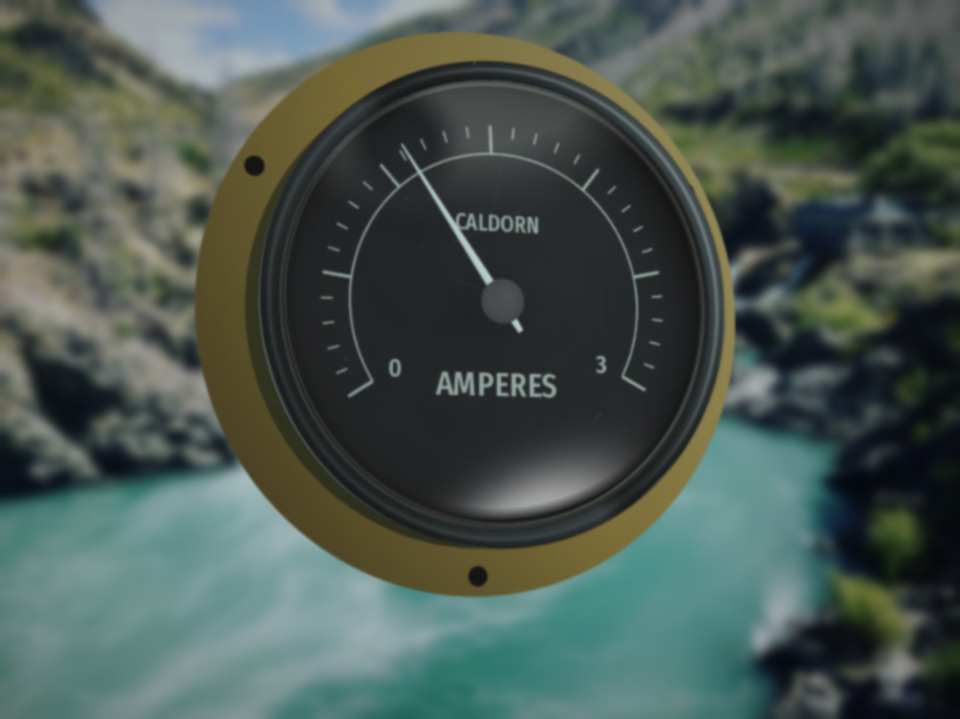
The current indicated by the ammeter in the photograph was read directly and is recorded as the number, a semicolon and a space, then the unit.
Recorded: 1.1; A
